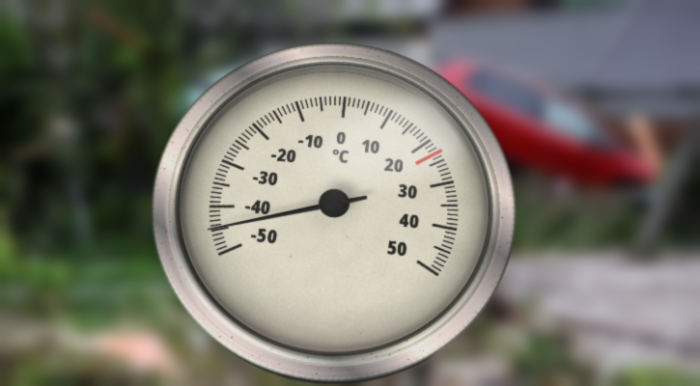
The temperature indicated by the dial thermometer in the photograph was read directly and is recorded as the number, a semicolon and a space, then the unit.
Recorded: -45; °C
